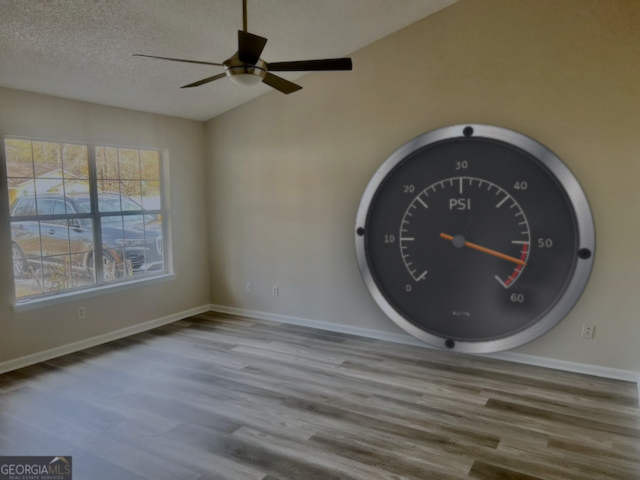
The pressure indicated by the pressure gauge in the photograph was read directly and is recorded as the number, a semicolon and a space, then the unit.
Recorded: 54; psi
